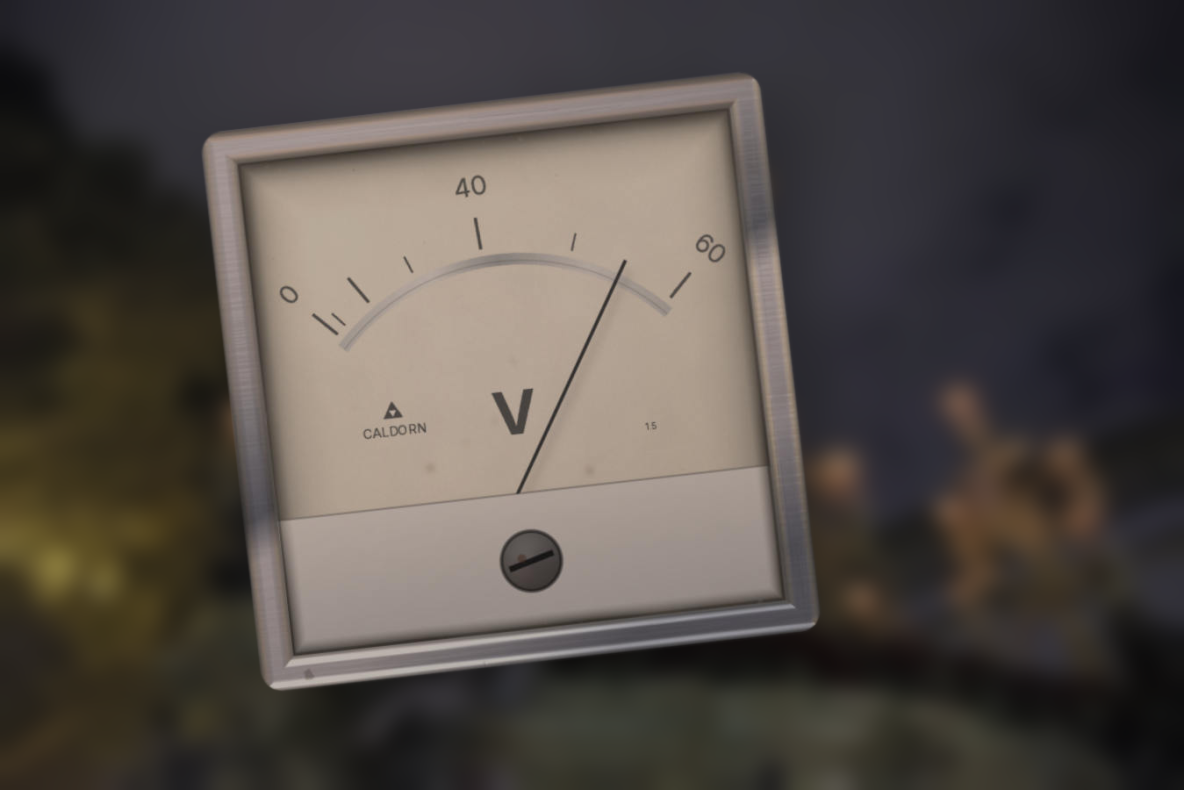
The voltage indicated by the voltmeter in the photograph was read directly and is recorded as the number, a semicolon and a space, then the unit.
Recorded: 55; V
